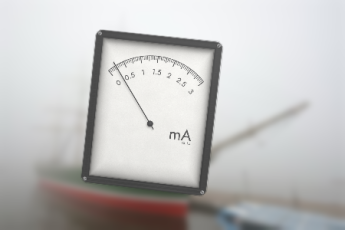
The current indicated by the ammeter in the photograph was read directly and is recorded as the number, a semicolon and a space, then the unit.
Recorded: 0.25; mA
